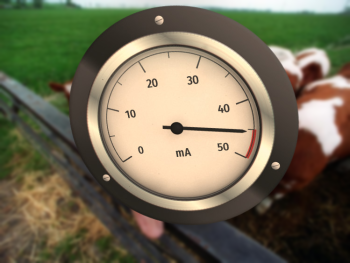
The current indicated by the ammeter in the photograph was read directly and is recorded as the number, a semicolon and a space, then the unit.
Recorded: 45; mA
